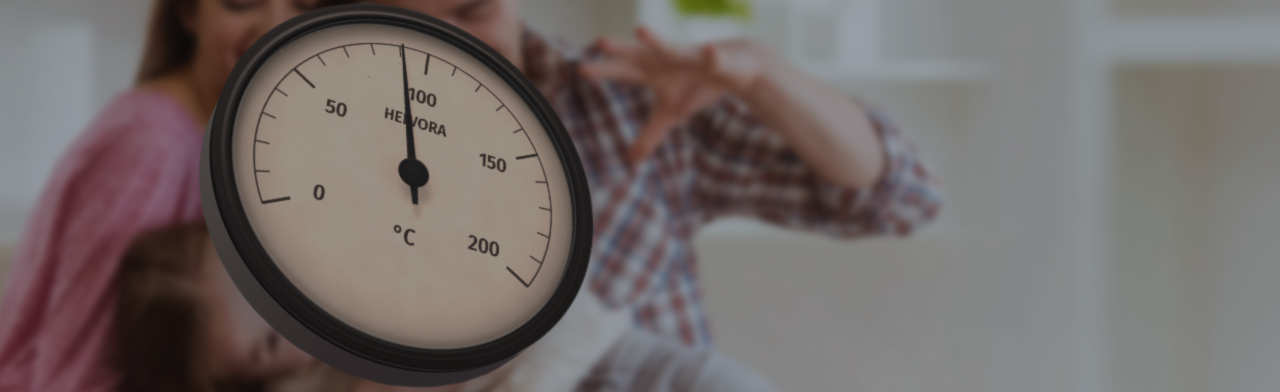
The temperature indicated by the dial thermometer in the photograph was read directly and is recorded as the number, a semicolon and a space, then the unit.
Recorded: 90; °C
